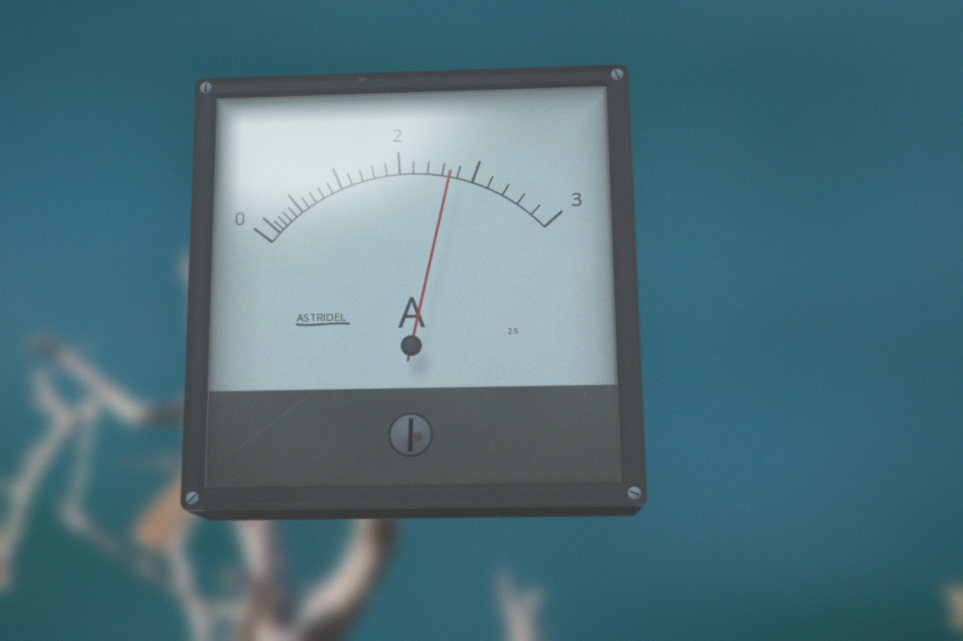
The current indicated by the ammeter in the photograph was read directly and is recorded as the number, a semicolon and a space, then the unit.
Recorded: 2.35; A
